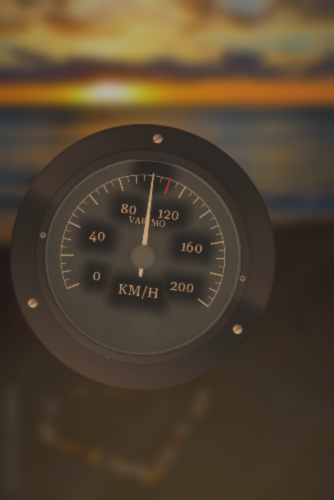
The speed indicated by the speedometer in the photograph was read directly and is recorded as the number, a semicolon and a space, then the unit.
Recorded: 100; km/h
